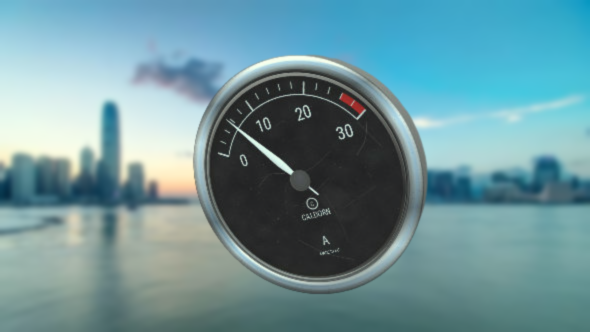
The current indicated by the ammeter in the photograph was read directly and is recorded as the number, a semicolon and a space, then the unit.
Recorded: 6; A
